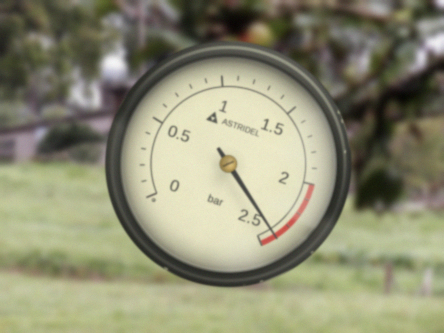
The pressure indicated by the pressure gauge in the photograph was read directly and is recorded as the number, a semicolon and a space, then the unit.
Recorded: 2.4; bar
